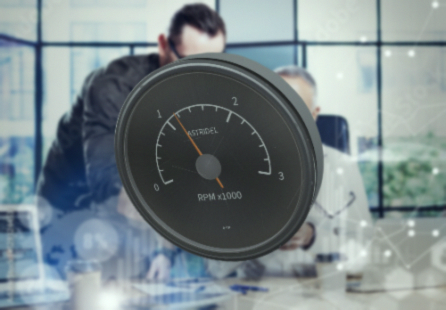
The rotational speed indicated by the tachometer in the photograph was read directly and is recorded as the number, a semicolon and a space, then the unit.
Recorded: 1200; rpm
